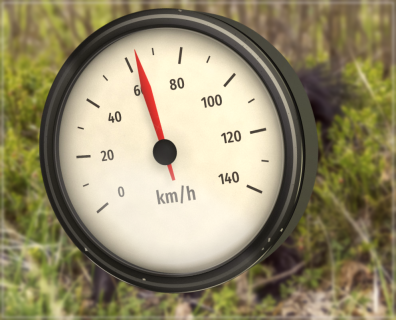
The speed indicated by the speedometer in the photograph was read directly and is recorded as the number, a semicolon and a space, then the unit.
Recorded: 65; km/h
